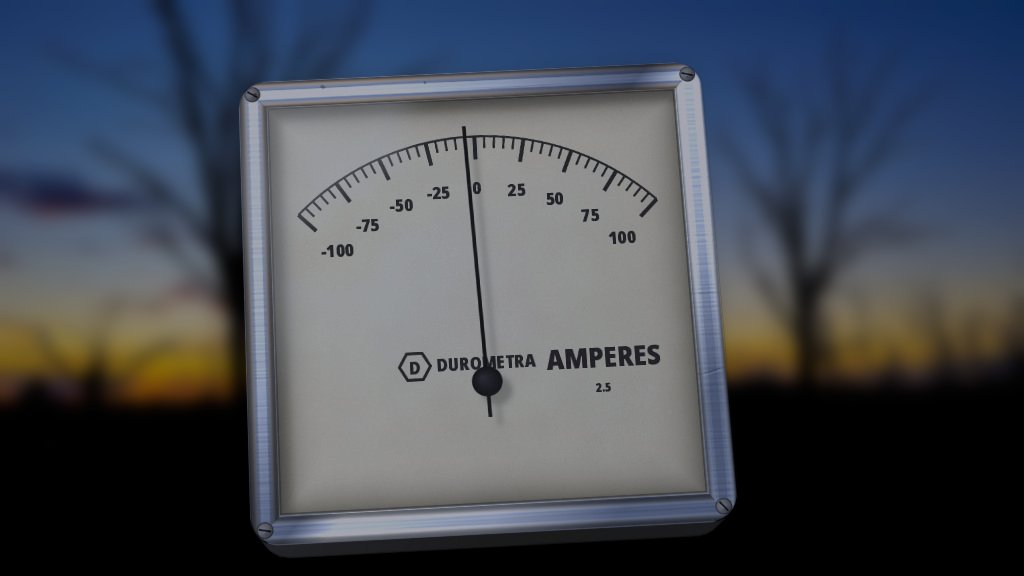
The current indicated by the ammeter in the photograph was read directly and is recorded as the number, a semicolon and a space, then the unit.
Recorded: -5; A
